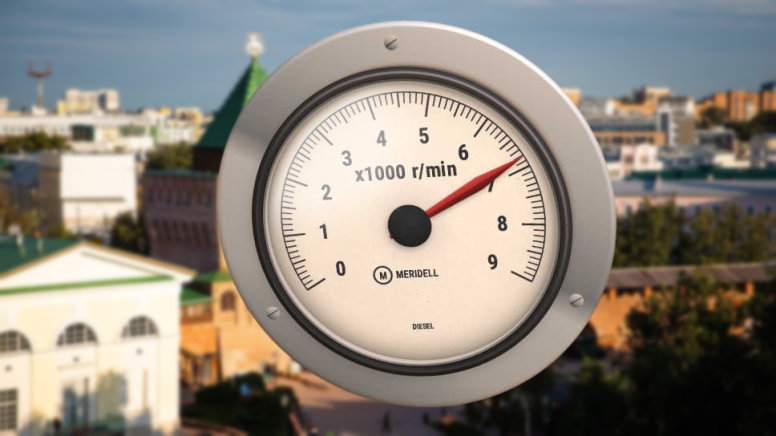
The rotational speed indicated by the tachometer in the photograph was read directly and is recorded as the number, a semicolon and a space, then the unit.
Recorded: 6800; rpm
